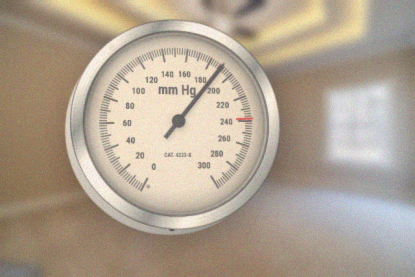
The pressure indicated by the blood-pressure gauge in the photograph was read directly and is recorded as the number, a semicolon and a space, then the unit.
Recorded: 190; mmHg
